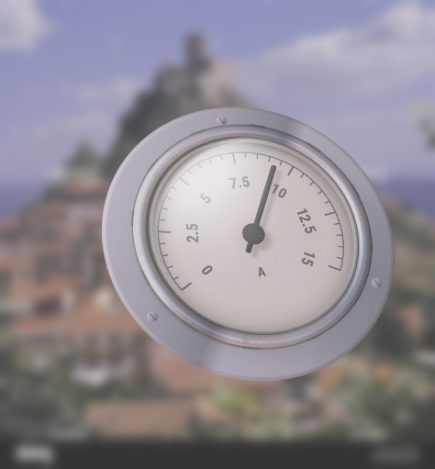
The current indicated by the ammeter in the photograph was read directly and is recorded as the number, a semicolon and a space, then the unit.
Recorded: 9.25; A
